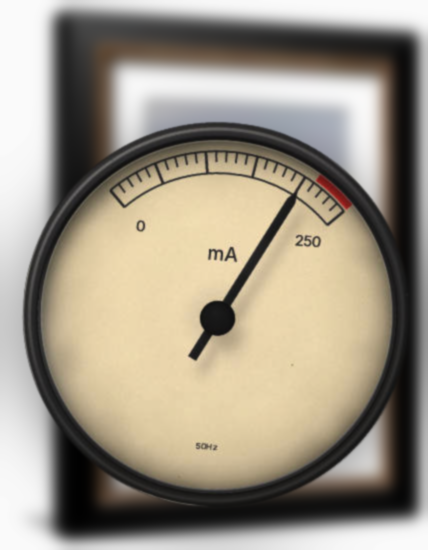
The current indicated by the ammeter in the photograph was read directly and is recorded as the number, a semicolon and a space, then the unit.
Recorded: 200; mA
